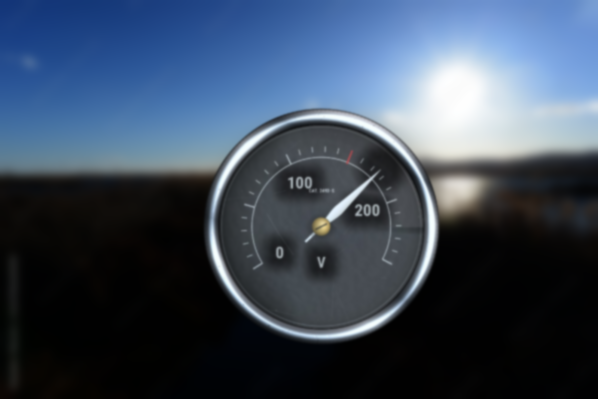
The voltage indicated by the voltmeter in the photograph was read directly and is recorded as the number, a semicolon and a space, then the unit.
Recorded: 175; V
